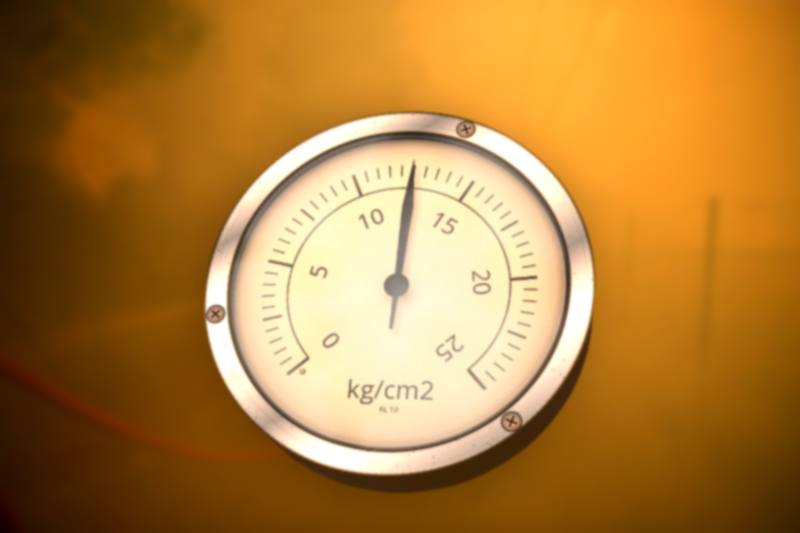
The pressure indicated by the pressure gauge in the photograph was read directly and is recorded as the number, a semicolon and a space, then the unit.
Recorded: 12.5; kg/cm²
